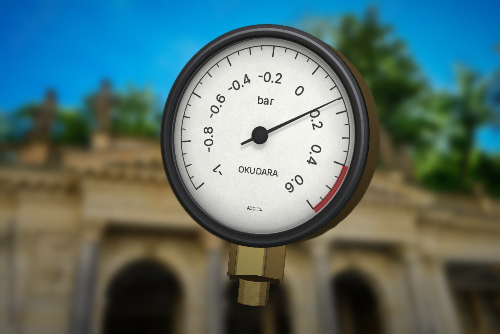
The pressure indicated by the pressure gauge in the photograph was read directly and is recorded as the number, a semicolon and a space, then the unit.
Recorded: 0.15; bar
